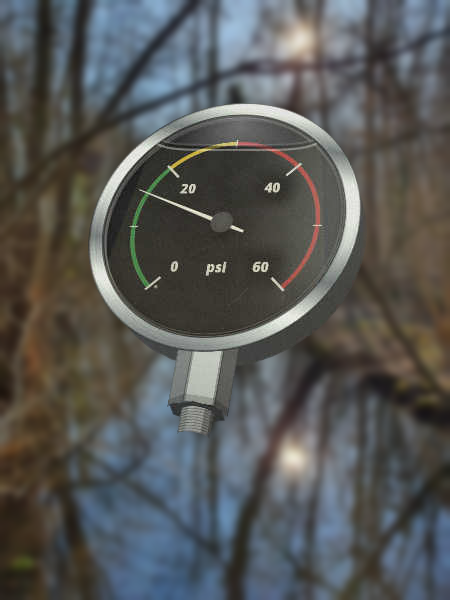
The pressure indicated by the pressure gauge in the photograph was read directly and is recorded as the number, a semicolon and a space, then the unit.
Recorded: 15; psi
